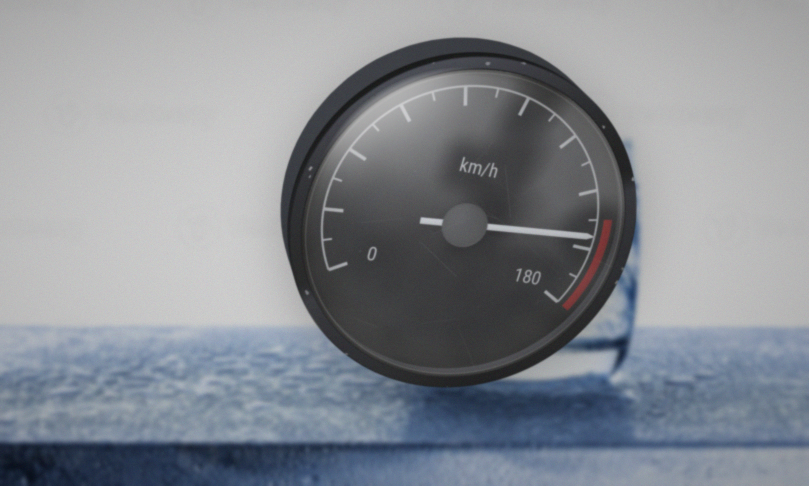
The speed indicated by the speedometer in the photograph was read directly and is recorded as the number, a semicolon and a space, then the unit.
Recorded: 155; km/h
